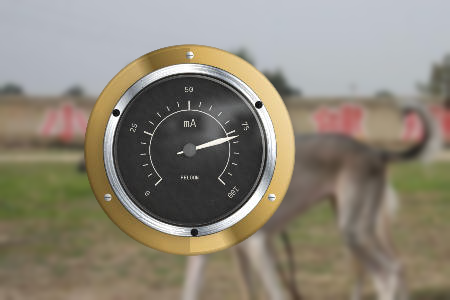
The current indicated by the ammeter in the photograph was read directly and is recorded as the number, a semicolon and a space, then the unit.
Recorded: 77.5; mA
